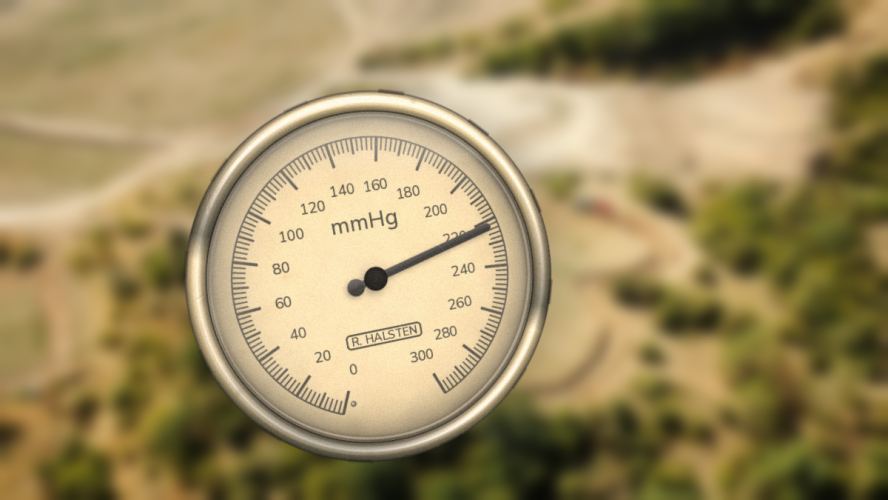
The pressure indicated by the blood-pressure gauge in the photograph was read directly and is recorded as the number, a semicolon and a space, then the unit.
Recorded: 222; mmHg
